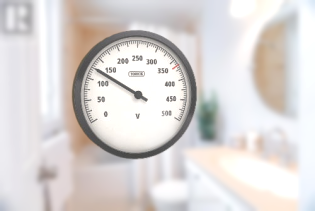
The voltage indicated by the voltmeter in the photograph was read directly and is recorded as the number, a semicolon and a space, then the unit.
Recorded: 125; V
